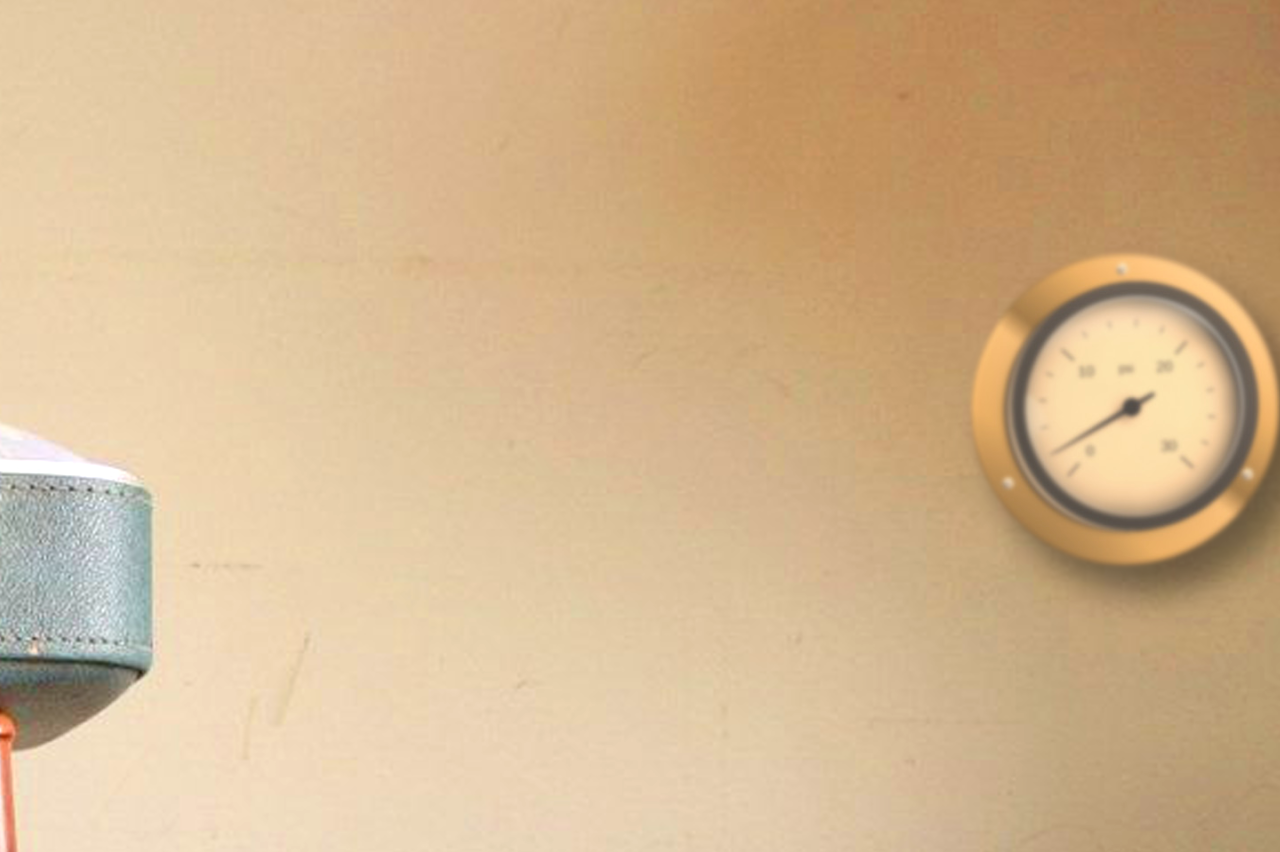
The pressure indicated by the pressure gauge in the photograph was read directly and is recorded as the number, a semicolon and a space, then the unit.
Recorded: 2; psi
